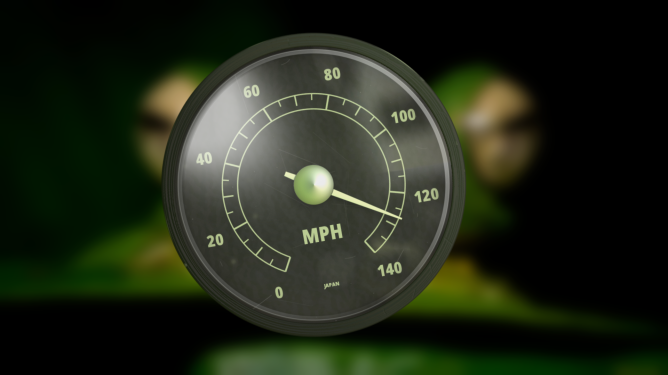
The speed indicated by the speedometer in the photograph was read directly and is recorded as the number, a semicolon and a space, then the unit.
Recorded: 127.5; mph
